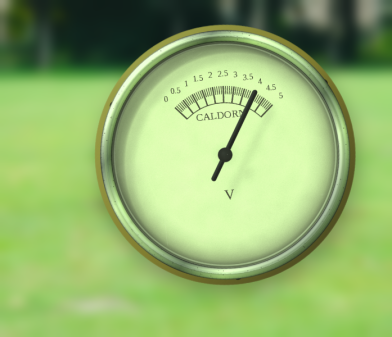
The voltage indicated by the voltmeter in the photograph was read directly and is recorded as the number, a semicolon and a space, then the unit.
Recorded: 4; V
